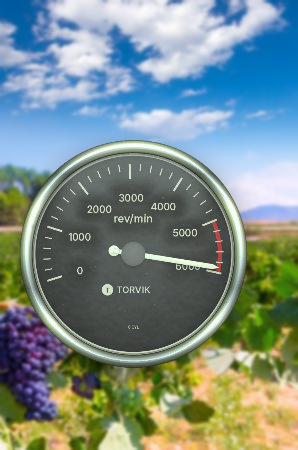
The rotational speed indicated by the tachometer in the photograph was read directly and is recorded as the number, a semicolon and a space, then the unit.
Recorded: 5900; rpm
